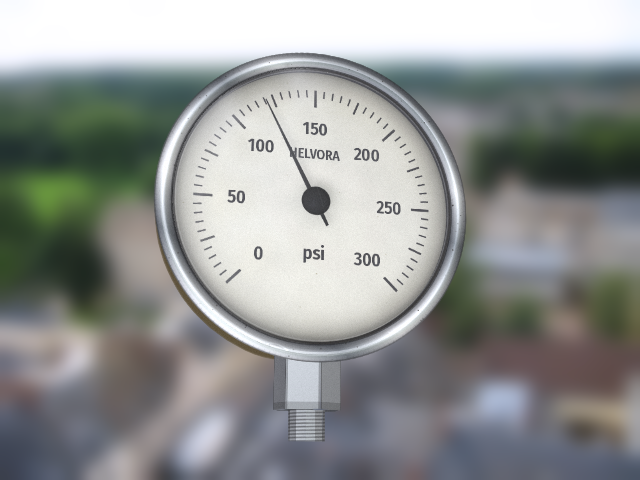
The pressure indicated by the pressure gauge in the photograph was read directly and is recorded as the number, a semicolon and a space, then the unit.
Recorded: 120; psi
